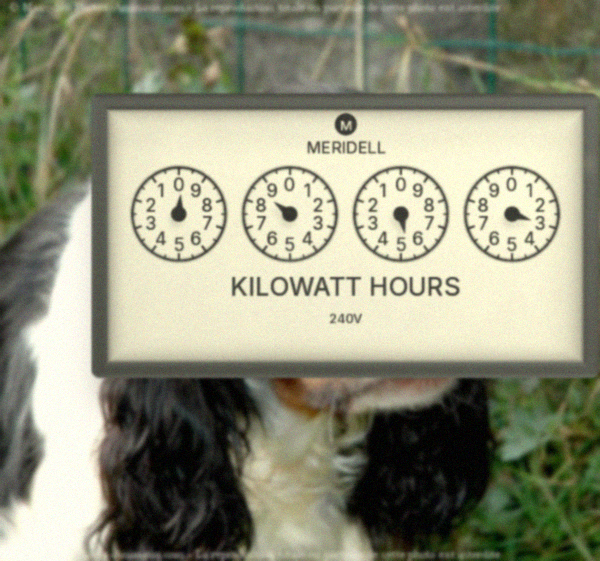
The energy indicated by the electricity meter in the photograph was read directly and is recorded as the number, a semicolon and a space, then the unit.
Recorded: 9853; kWh
